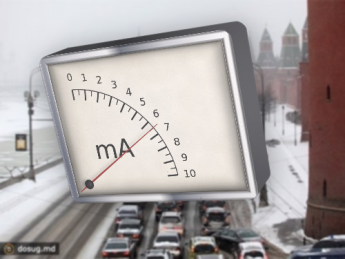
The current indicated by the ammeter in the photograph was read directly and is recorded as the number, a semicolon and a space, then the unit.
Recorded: 6.5; mA
